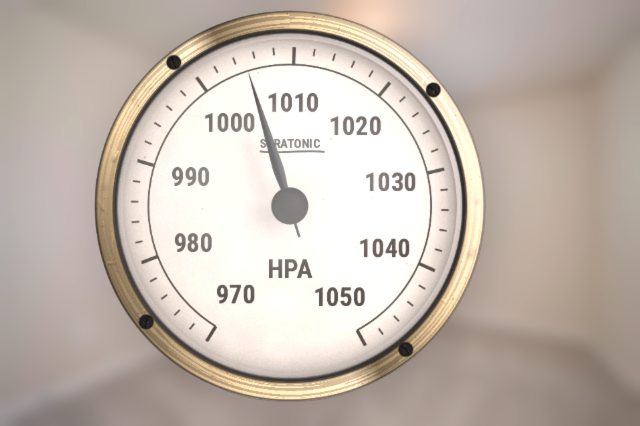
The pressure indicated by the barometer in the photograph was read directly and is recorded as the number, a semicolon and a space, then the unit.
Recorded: 1005; hPa
